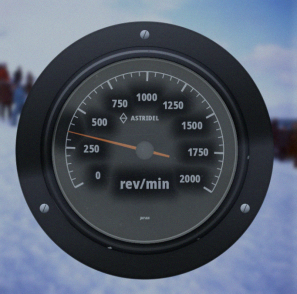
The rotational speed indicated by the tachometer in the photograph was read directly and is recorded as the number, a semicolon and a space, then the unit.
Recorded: 350; rpm
